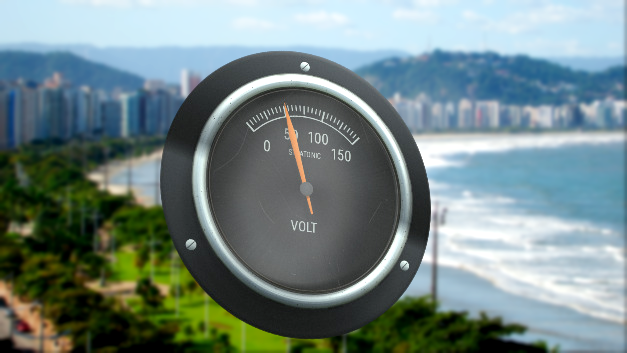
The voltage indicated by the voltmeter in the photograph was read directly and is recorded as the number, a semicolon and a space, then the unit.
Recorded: 50; V
